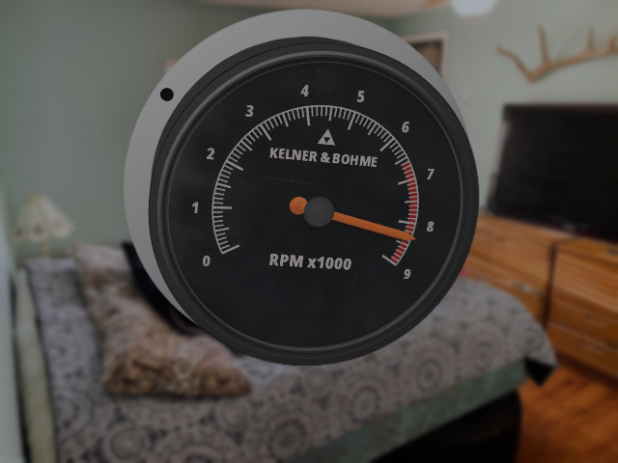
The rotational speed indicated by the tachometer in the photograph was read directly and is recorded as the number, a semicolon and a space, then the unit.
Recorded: 8300; rpm
